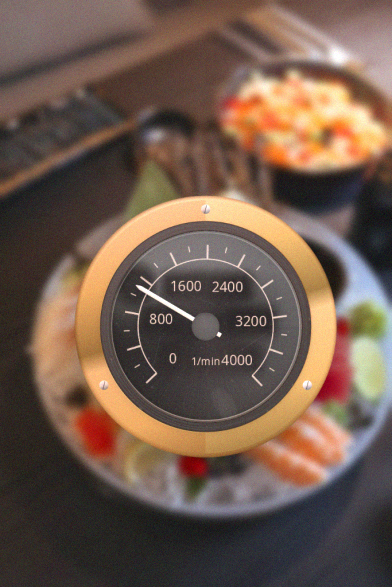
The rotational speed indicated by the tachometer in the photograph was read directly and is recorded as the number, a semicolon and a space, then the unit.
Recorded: 1100; rpm
